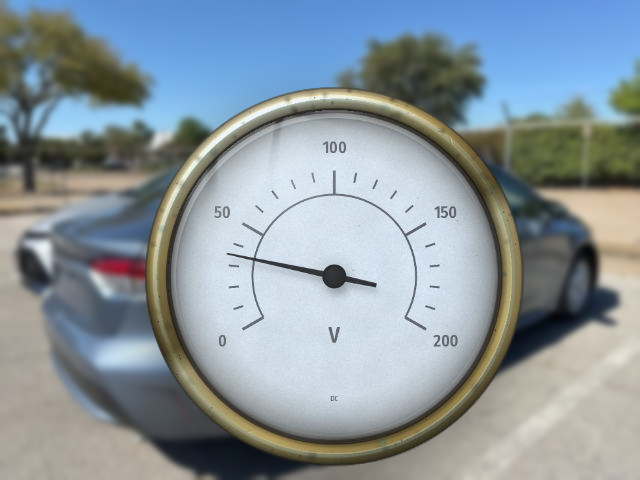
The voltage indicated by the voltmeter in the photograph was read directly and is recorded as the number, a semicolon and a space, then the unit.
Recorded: 35; V
